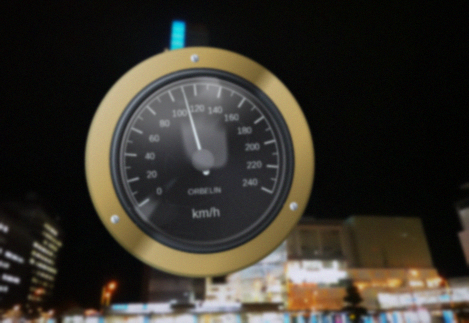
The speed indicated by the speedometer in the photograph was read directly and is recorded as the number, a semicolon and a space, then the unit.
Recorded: 110; km/h
